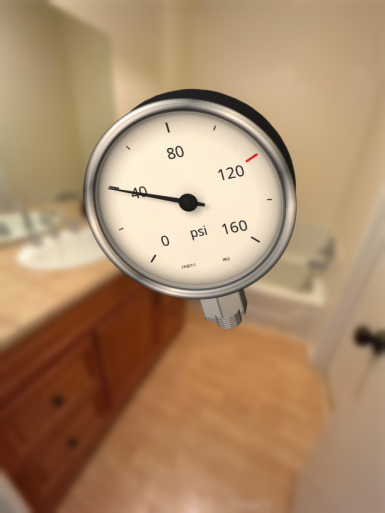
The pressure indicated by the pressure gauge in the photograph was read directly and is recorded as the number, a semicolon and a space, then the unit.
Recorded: 40; psi
